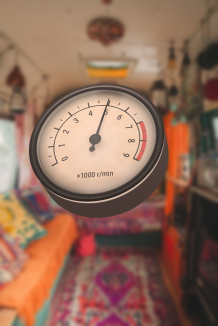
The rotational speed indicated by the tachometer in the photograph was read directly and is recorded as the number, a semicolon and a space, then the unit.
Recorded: 5000; rpm
